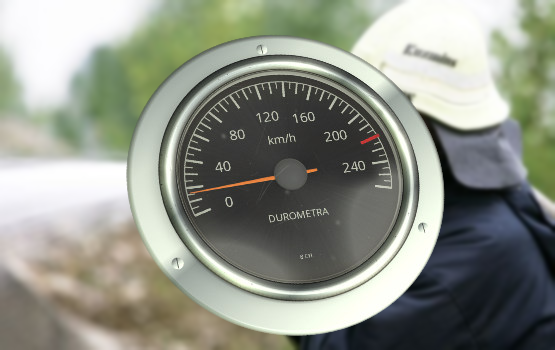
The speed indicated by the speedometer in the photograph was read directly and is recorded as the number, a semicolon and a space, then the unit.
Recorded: 15; km/h
